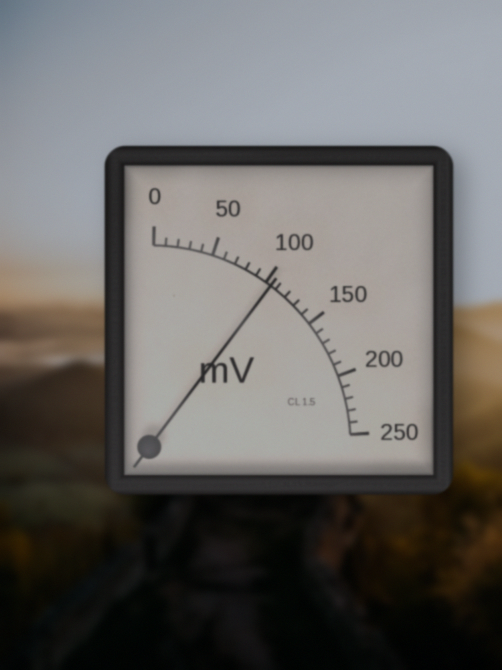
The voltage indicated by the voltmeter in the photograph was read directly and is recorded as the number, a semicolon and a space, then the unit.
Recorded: 105; mV
